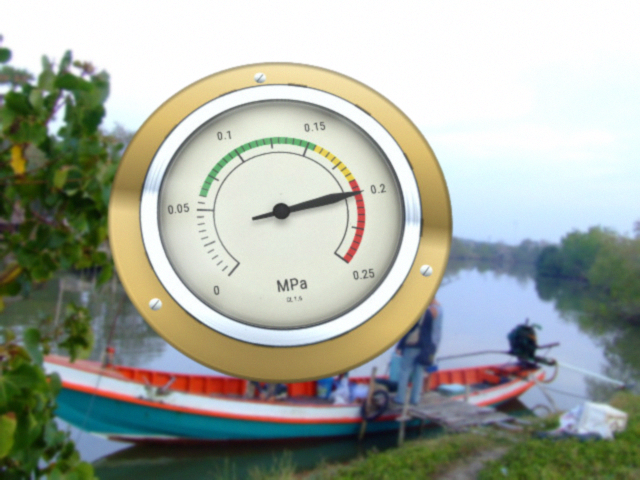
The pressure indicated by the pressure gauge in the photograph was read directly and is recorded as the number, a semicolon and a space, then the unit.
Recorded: 0.2; MPa
